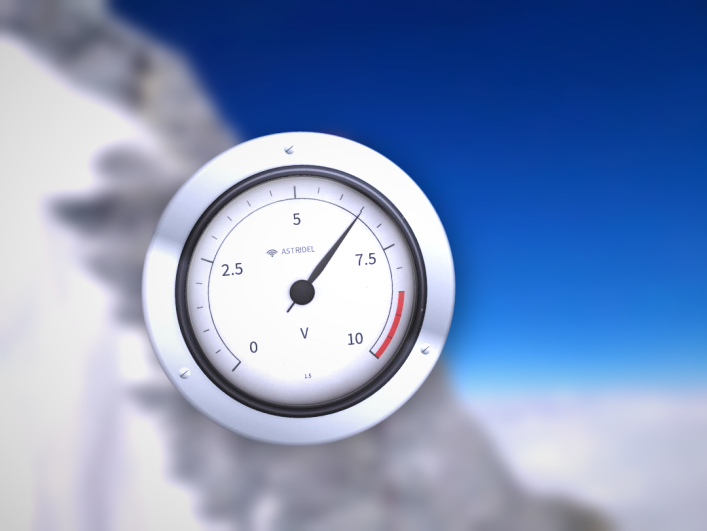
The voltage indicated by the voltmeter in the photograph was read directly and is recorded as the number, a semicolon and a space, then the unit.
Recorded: 6.5; V
